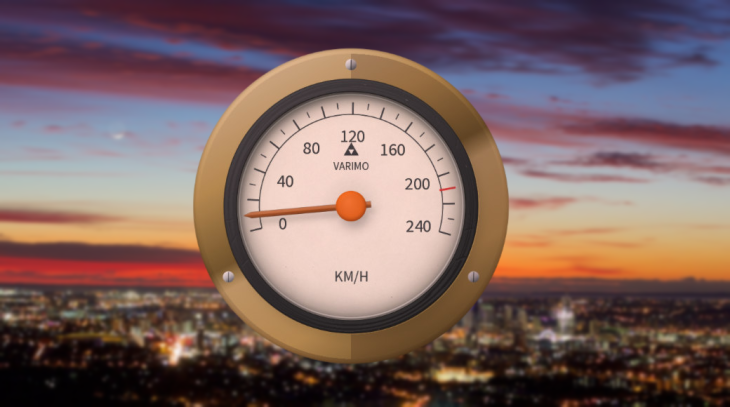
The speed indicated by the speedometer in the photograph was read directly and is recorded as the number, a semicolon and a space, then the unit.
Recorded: 10; km/h
